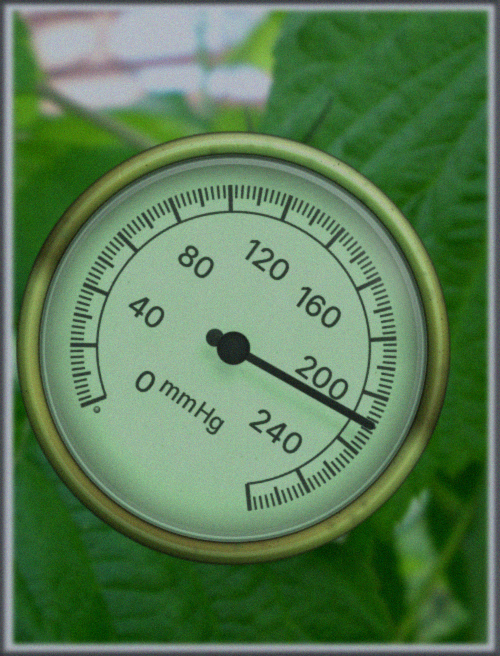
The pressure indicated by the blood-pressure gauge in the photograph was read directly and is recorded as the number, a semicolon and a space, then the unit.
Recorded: 210; mmHg
